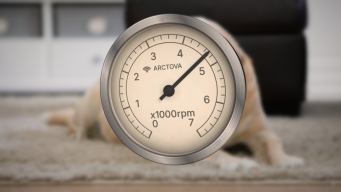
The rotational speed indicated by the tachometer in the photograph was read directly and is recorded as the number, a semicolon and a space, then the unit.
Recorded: 4700; rpm
